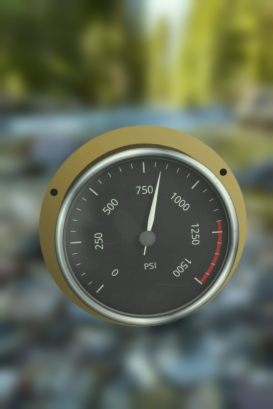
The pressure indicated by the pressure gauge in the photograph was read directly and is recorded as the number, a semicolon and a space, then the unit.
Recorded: 825; psi
